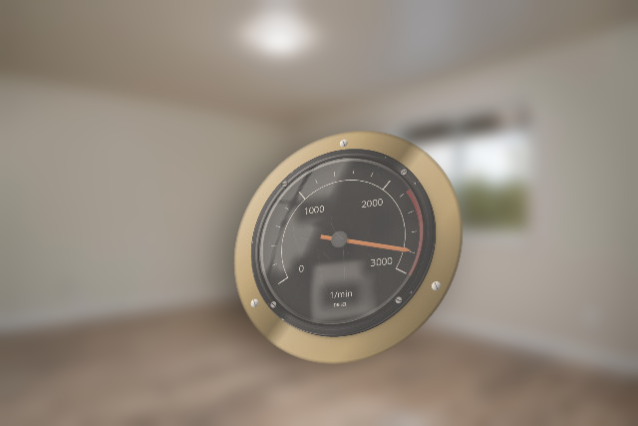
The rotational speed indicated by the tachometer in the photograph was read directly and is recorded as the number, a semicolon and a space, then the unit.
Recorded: 2800; rpm
